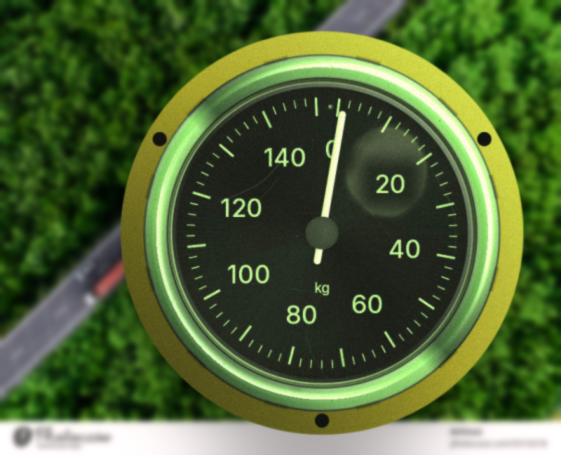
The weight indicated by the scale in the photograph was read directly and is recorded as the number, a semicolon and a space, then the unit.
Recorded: 1; kg
